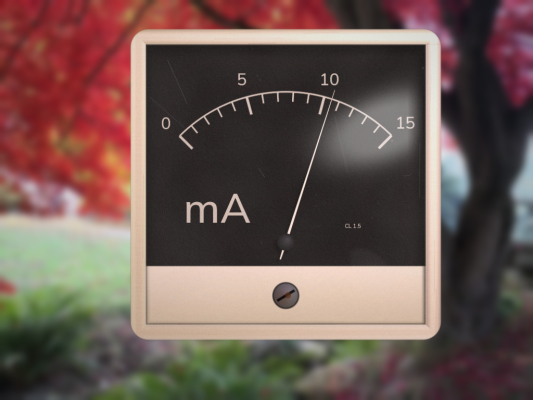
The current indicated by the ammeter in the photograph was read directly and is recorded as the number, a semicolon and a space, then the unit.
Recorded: 10.5; mA
